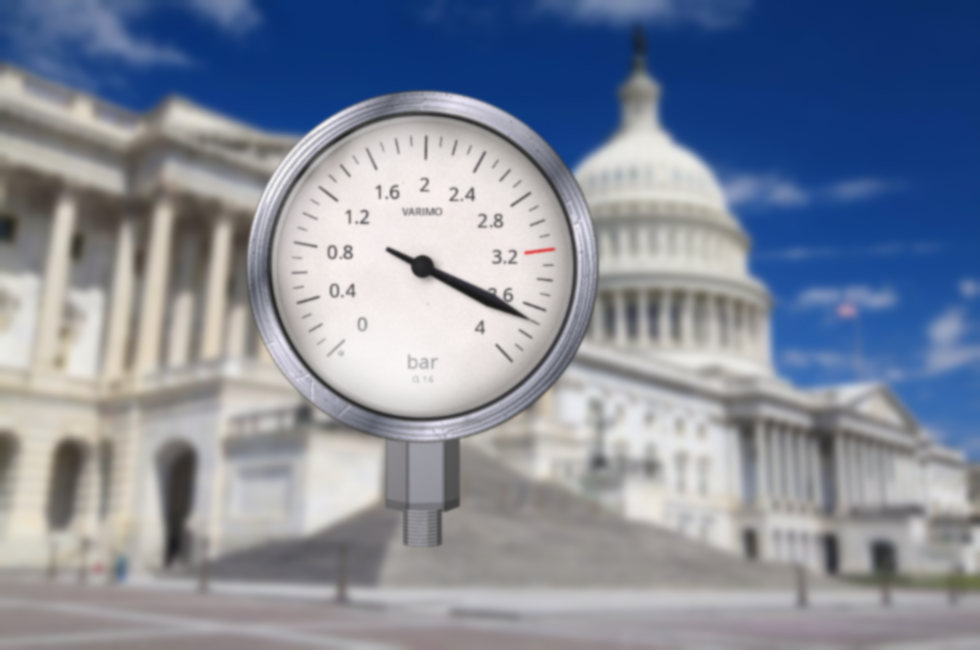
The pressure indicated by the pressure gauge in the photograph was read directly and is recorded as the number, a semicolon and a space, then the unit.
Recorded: 3.7; bar
